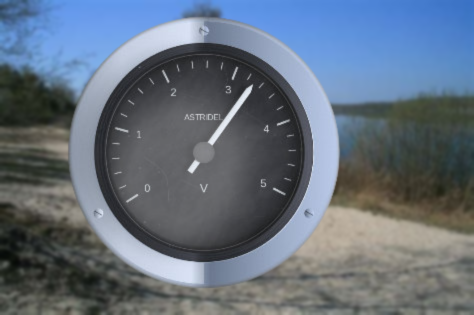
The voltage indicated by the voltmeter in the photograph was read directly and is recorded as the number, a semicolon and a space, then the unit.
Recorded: 3.3; V
